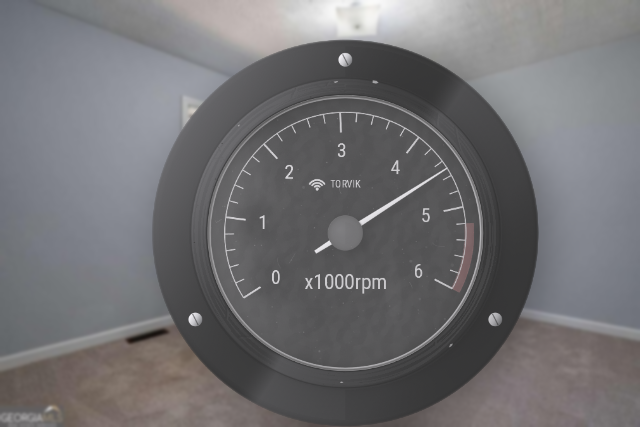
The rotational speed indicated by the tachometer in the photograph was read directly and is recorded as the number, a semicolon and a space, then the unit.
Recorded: 4500; rpm
